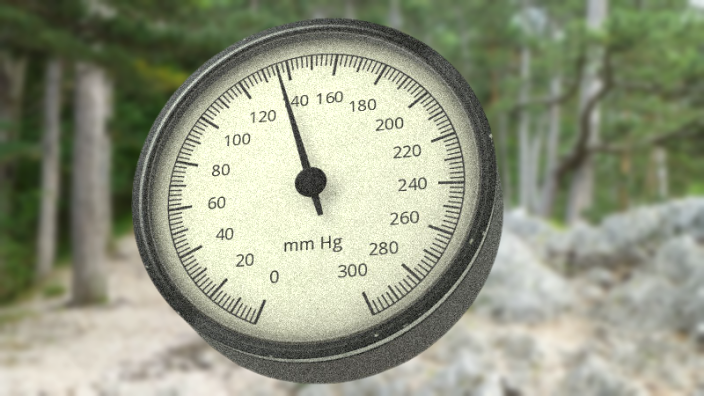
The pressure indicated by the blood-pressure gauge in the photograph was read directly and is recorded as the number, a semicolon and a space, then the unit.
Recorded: 136; mmHg
